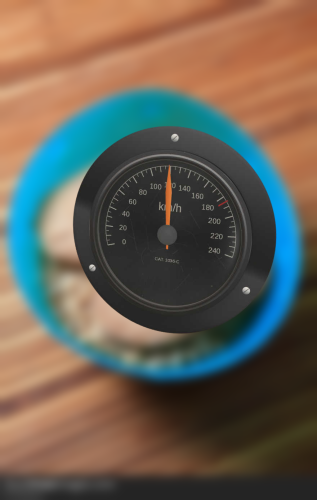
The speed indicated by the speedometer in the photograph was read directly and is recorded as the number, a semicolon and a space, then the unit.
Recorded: 120; km/h
